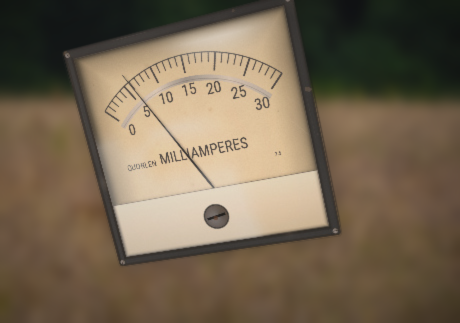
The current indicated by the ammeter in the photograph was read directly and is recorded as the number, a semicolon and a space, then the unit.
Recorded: 6; mA
